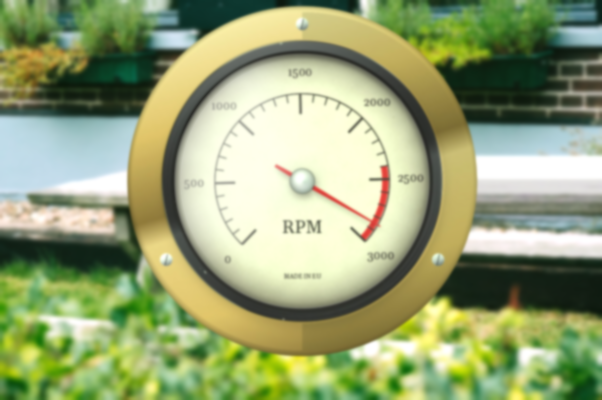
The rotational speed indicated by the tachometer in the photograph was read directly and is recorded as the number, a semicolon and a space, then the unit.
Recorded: 2850; rpm
